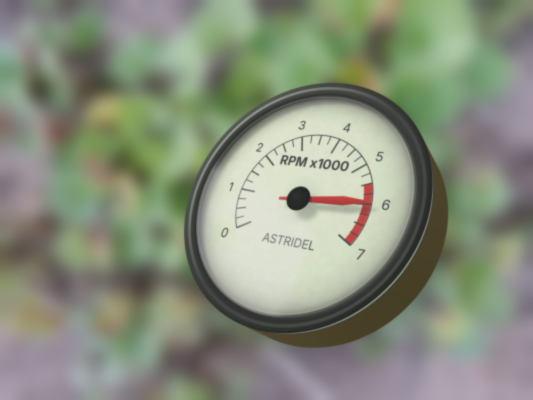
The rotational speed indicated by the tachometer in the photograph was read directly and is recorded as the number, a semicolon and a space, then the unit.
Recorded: 6000; rpm
